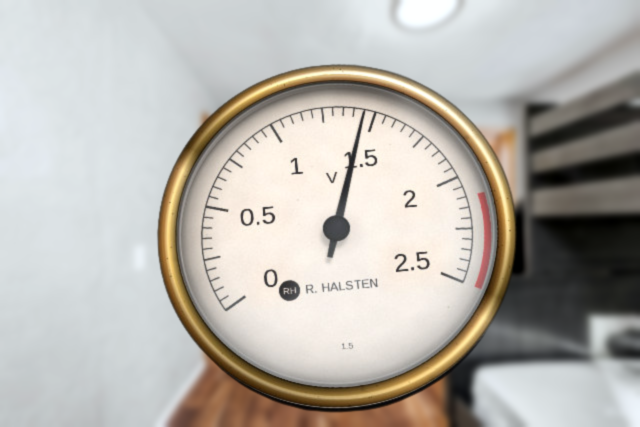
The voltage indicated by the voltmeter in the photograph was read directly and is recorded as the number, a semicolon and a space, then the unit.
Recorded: 1.45; V
